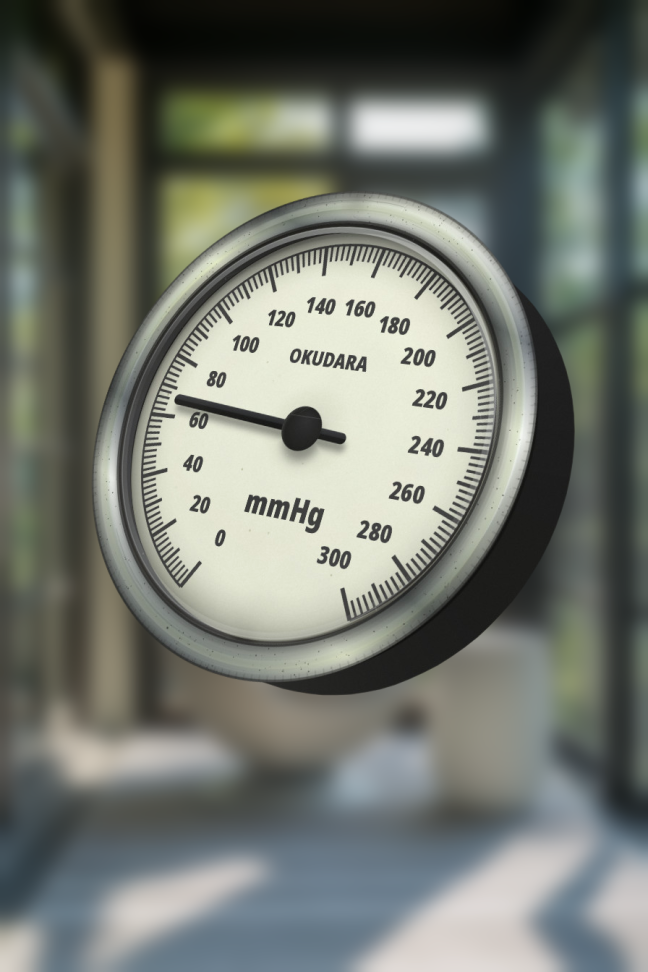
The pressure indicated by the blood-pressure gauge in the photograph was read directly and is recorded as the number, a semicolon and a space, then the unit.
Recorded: 66; mmHg
